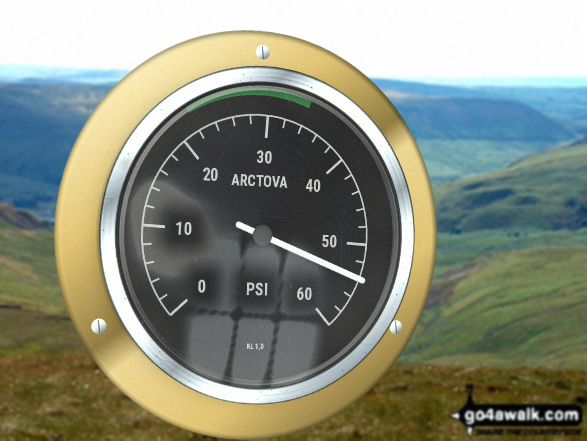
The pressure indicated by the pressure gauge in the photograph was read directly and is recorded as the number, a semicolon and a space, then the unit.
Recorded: 54; psi
